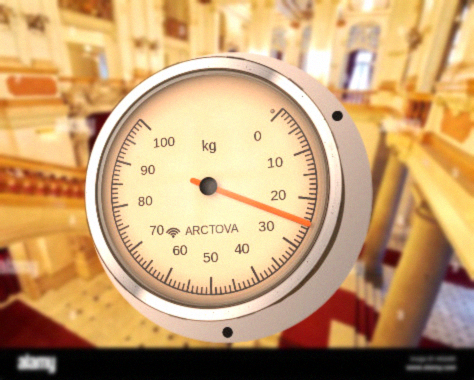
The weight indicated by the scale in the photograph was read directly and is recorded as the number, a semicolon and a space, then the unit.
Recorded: 25; kg
